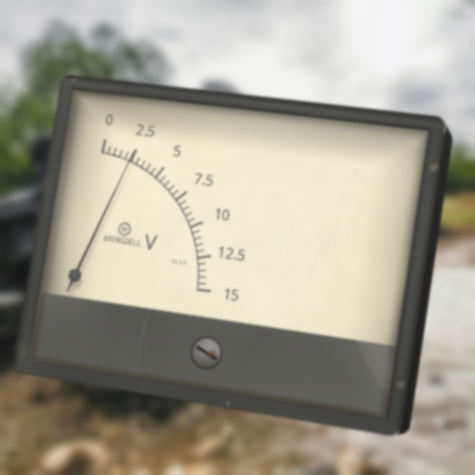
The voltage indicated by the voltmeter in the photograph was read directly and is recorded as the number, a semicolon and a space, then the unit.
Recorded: 2.5; V
